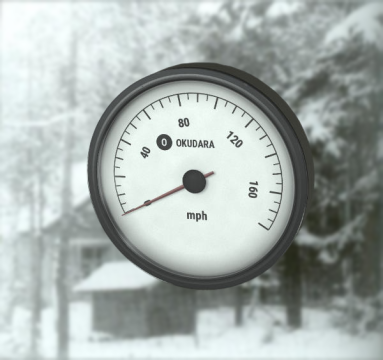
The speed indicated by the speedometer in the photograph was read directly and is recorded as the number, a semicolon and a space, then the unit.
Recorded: 0; mph
